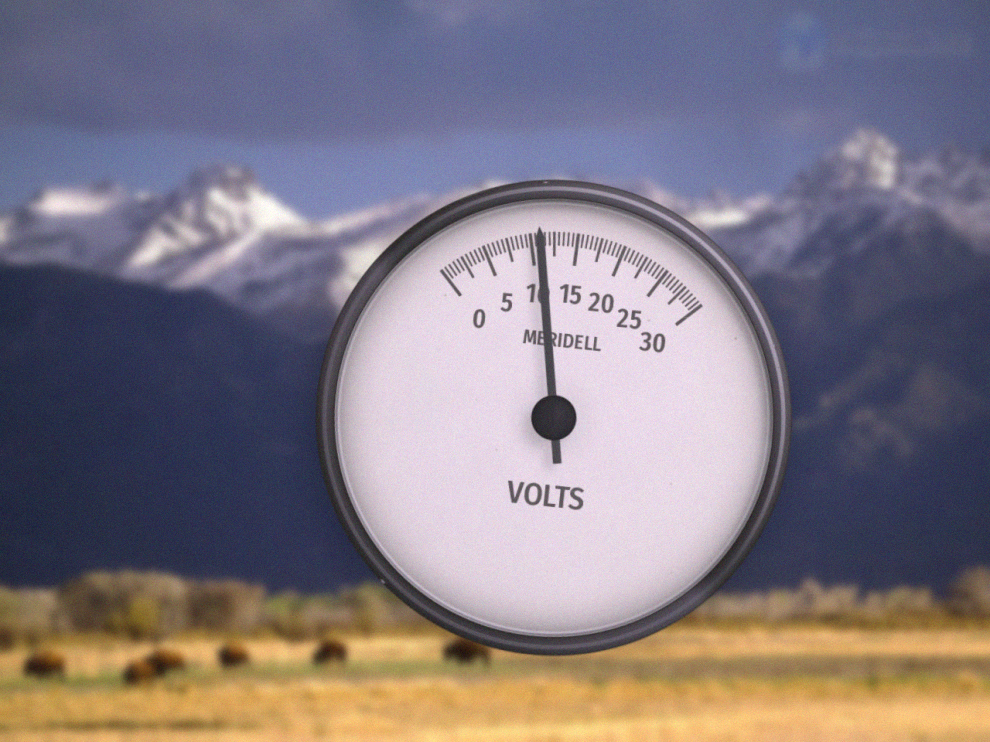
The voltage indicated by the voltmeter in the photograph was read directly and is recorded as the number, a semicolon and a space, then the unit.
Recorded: 11; V
